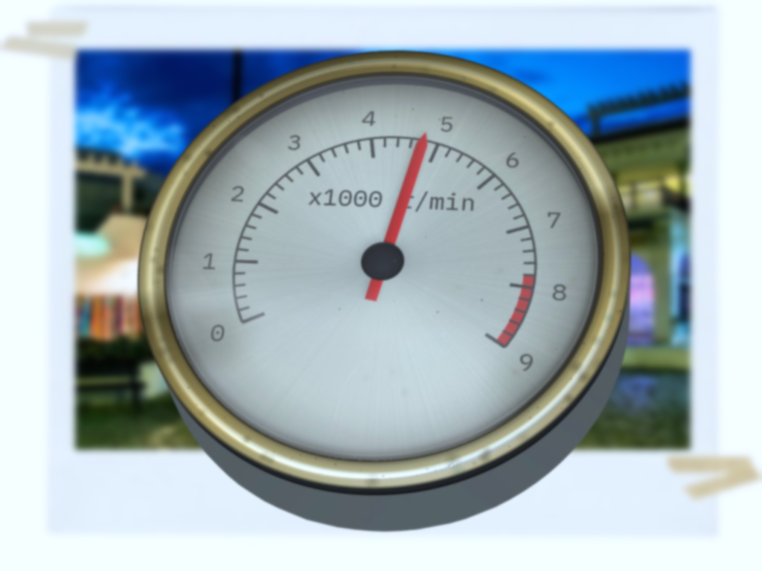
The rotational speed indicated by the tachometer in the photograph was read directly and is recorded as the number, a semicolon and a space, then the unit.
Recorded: 4800; rpm
